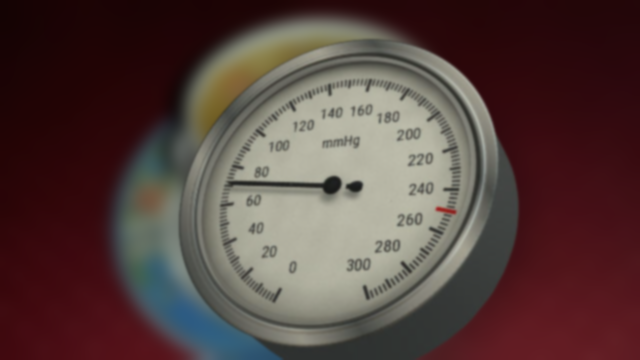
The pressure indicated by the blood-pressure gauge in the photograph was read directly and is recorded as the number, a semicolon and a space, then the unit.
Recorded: 70; mmHg
